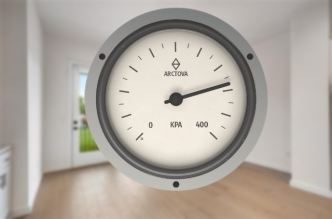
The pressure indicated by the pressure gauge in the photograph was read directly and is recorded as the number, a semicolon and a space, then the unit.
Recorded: 310; kPa
